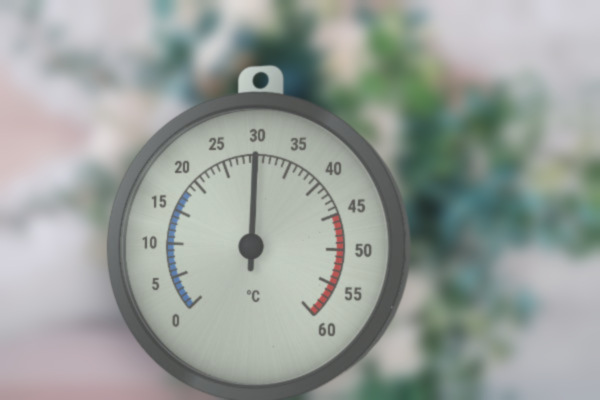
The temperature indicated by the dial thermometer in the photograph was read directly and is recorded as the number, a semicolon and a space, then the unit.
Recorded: 30; °C
